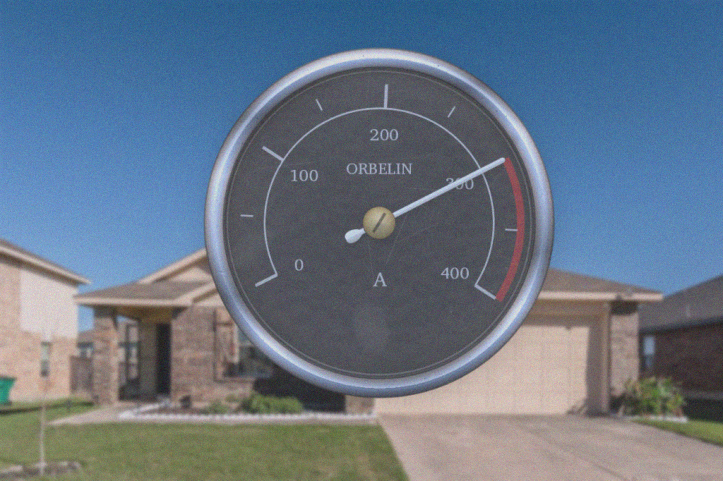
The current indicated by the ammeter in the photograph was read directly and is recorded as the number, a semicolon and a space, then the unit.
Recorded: 300; A
